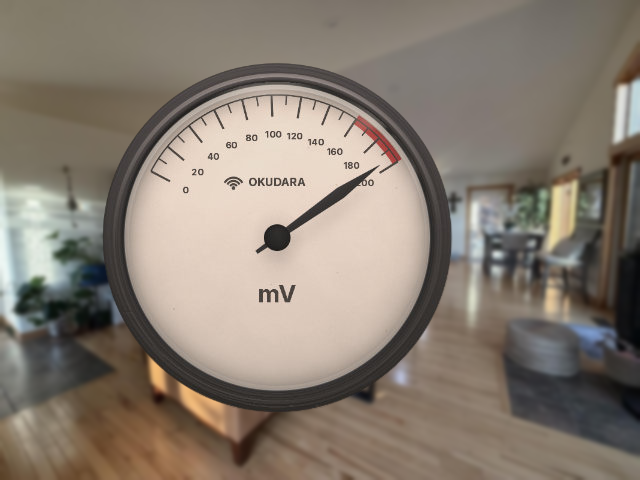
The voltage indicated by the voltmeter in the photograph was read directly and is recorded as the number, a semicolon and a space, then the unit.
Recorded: 195; mV
